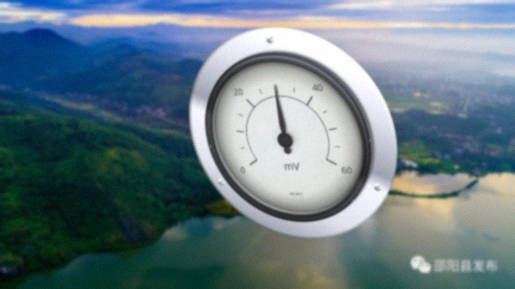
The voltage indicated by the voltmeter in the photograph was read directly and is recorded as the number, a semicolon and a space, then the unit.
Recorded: 30; mV
